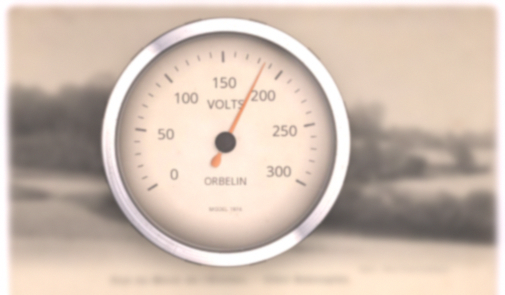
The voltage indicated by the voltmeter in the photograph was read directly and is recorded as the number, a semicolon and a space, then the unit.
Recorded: 185; V
